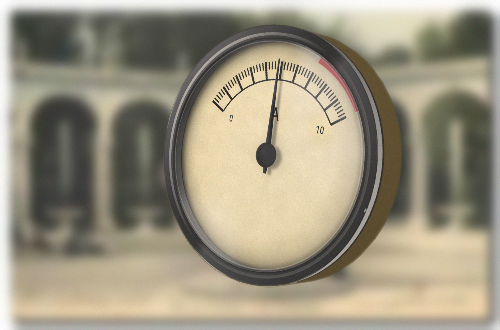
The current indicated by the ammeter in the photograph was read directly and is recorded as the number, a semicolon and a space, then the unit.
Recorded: 5; A
